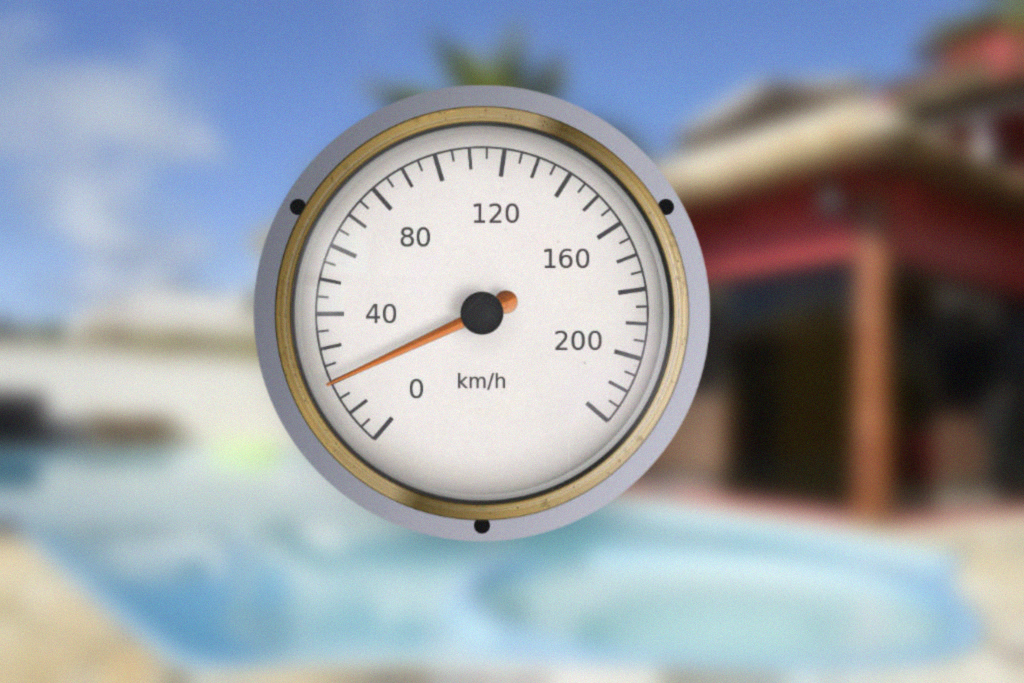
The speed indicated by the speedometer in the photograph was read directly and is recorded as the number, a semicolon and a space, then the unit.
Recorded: 20; km/h
